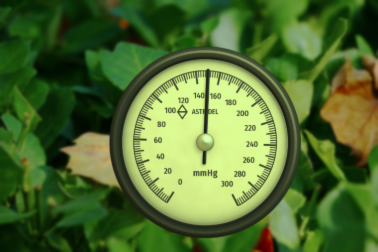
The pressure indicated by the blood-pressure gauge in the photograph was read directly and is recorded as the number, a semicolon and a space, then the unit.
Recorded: 150; mmHg
